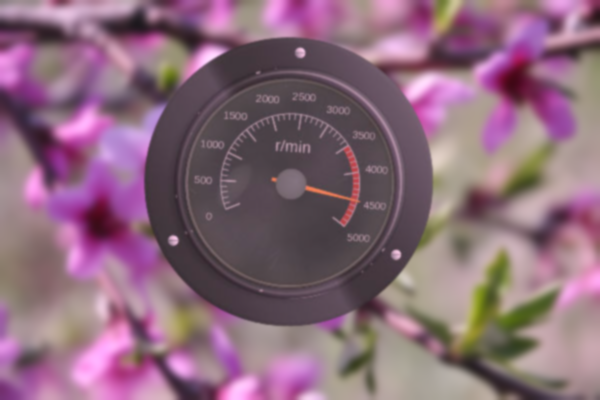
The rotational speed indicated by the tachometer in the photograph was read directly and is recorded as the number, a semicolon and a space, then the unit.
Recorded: 4500; rpm
